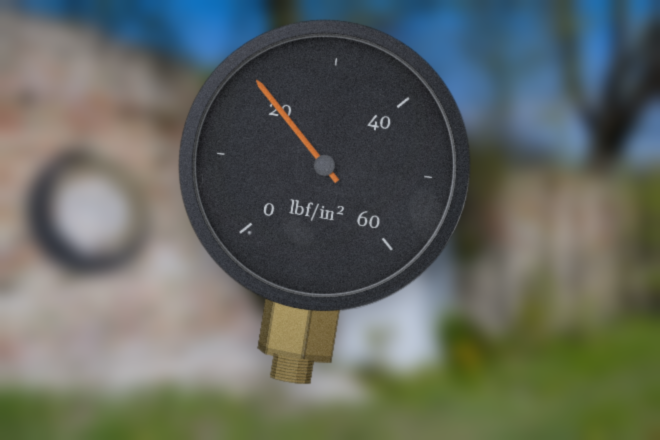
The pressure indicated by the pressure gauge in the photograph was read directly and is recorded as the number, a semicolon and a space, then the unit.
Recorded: 20; psi
